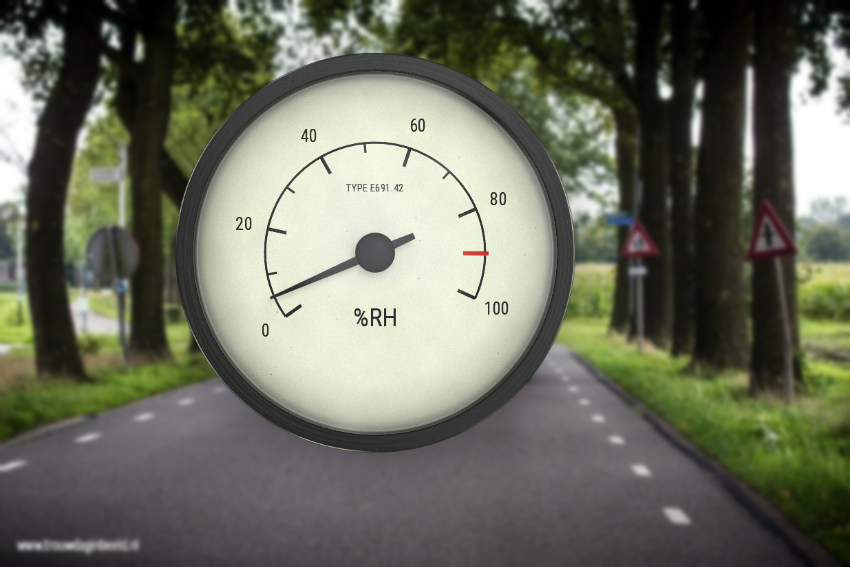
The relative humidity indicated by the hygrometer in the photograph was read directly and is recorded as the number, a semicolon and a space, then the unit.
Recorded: 5; %
